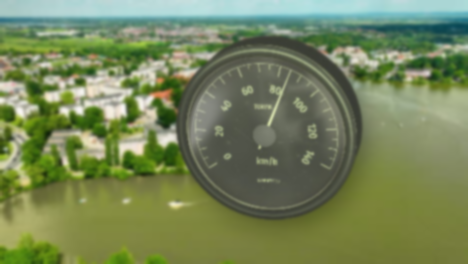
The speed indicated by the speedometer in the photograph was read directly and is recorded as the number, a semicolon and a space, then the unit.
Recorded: 85; km/h
